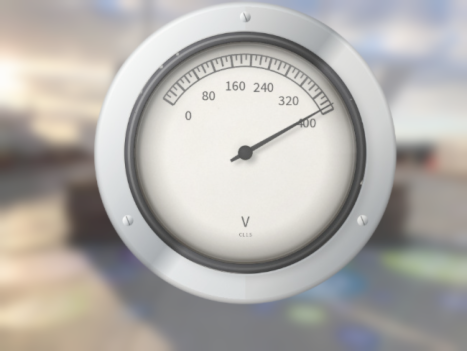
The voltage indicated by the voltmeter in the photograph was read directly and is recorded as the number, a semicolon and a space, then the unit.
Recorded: 390; V
